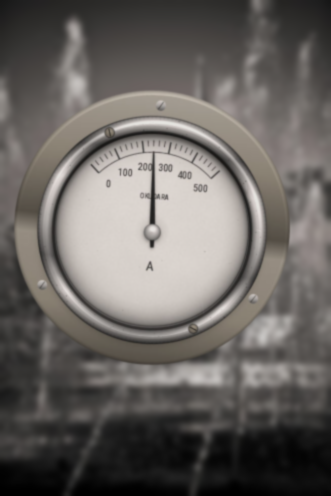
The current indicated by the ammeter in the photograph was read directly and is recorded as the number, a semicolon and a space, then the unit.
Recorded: 240; A
